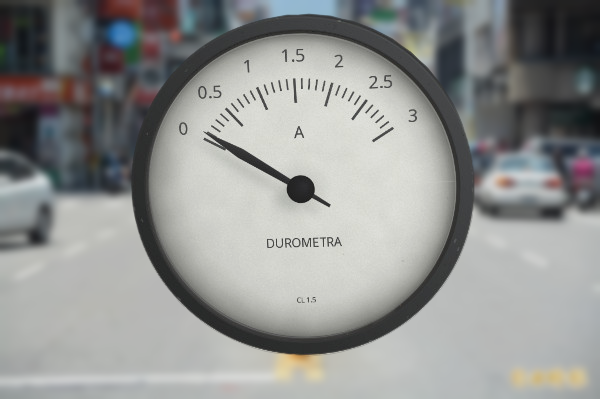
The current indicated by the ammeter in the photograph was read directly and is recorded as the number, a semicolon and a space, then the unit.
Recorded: 0.1; A
